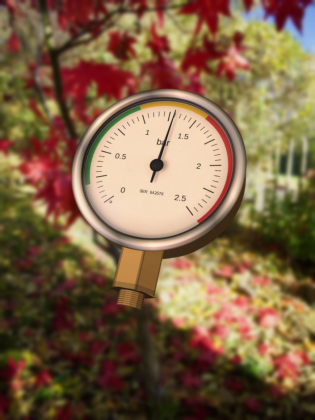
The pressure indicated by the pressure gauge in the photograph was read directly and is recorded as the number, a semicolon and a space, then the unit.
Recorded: 1.3; bar
